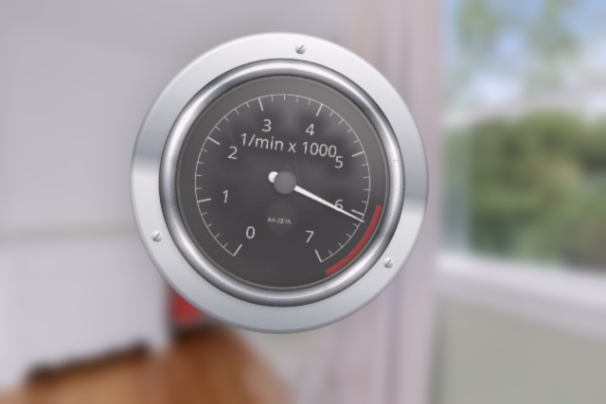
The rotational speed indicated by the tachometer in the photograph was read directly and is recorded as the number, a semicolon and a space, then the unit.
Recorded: 6100; rpm
